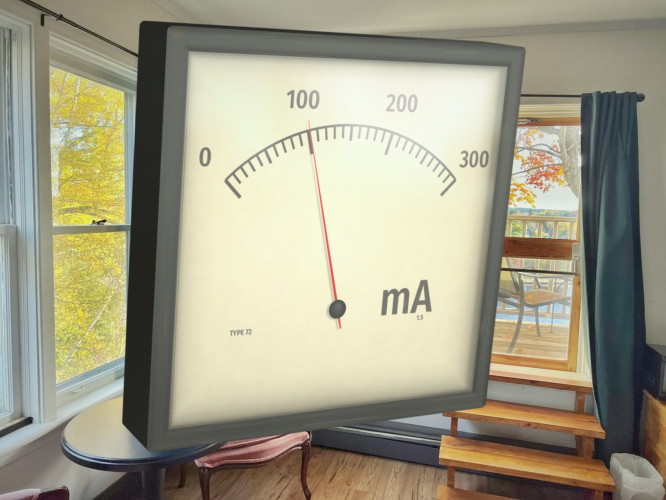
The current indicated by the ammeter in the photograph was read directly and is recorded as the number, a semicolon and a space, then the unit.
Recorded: 100; mA
